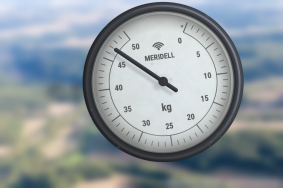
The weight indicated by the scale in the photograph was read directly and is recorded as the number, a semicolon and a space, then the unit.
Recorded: 47; kg
